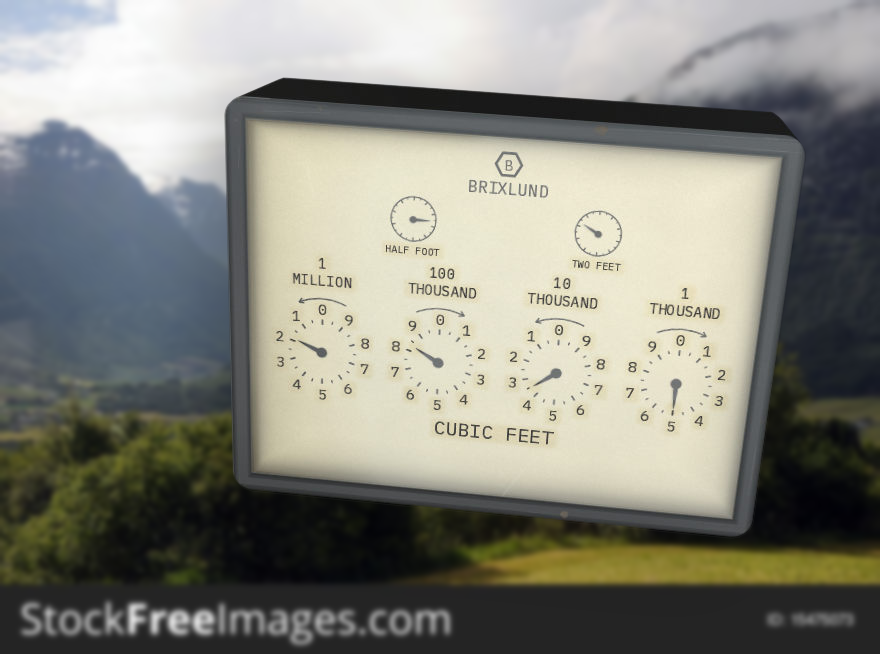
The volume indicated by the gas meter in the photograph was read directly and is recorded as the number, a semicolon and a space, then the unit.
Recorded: 183500; ft³
